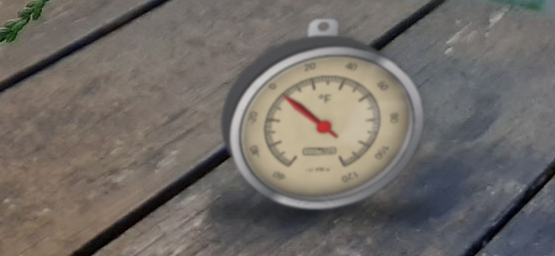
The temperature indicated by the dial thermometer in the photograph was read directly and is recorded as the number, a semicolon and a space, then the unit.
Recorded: 0; °F
